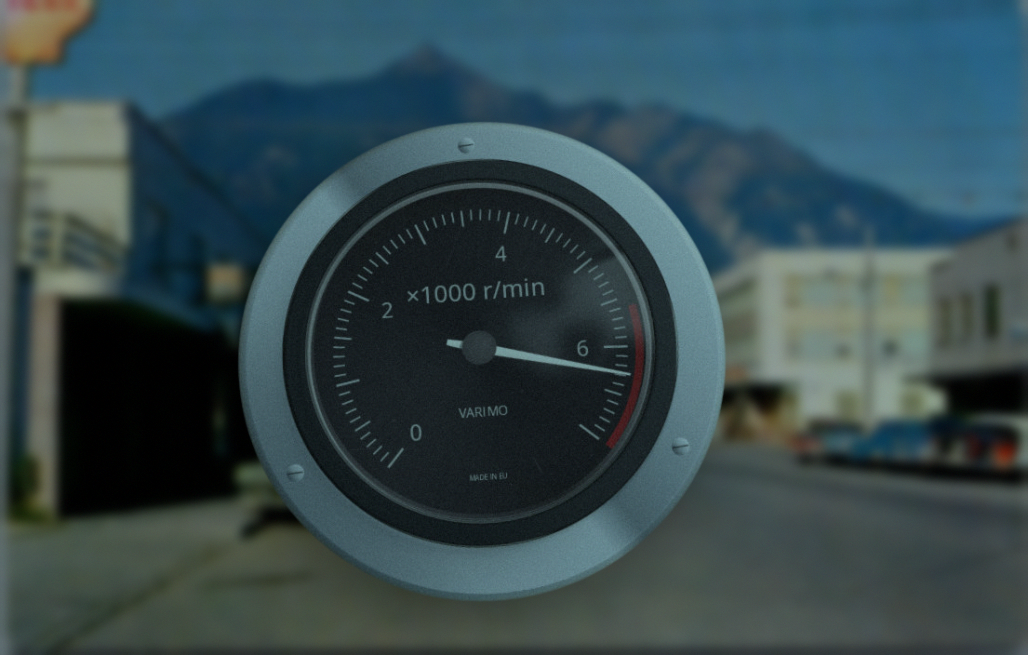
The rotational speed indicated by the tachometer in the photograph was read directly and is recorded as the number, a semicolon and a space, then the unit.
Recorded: 6300; rpm
